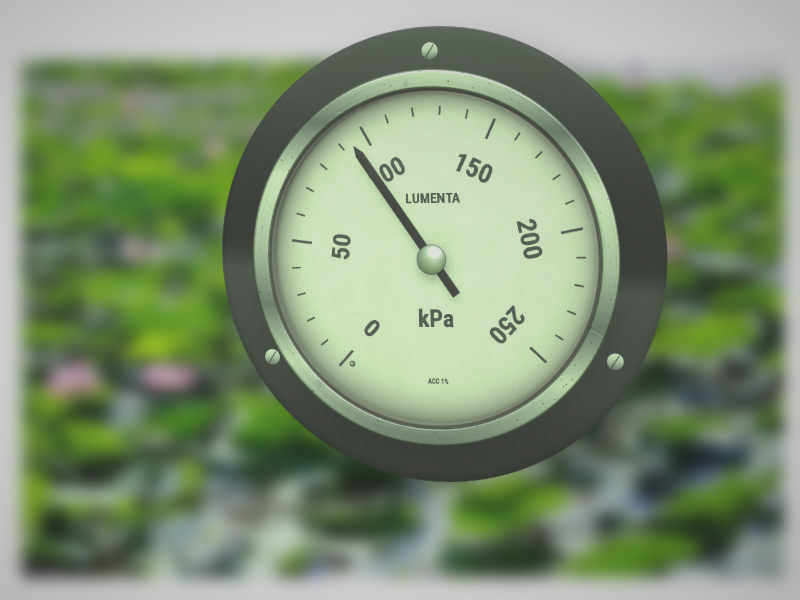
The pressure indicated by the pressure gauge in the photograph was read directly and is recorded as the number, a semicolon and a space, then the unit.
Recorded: 95; kPa
